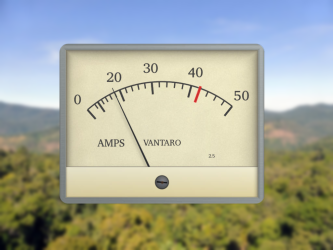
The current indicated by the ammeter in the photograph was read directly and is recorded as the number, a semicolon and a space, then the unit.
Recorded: 18; A
